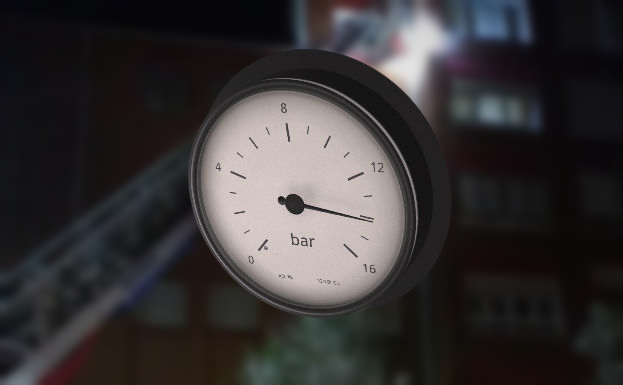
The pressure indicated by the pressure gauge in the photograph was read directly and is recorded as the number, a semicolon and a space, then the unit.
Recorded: 14; bar
